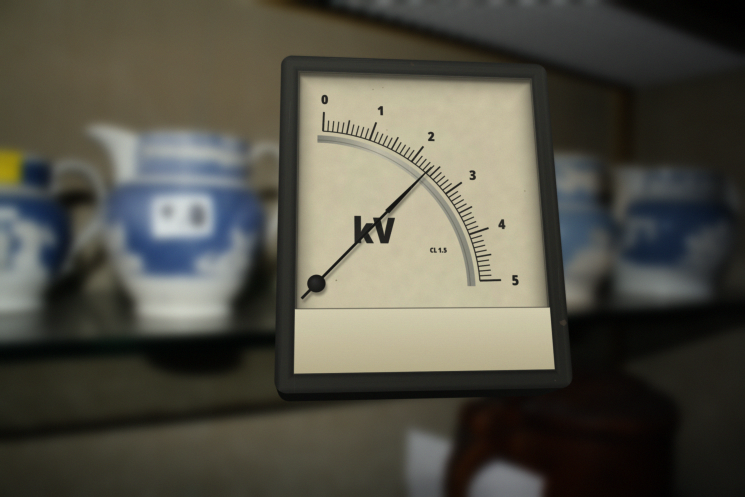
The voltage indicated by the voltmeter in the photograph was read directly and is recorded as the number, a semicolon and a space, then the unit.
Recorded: 2.4; kV
